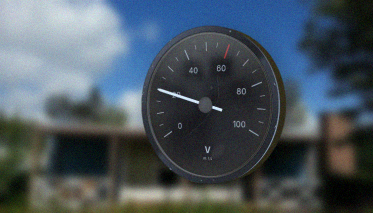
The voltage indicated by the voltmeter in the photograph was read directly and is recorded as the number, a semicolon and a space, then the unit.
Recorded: 20; V
